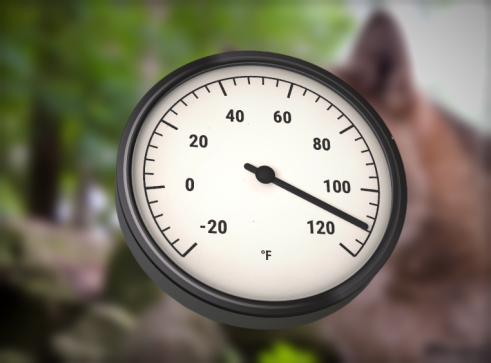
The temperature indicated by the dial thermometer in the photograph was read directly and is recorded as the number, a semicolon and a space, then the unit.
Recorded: 112; °F
